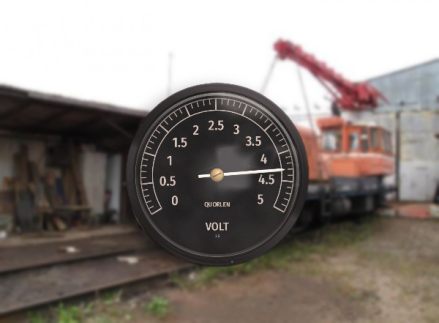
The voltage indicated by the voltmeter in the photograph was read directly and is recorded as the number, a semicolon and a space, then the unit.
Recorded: 4.3; V
